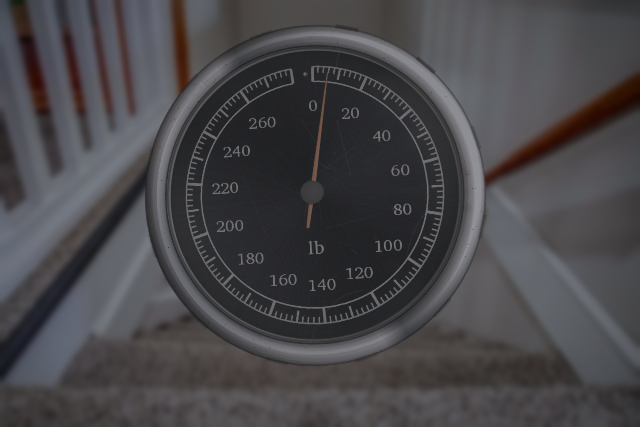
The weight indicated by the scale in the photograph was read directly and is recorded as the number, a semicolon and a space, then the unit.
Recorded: 6; lb
